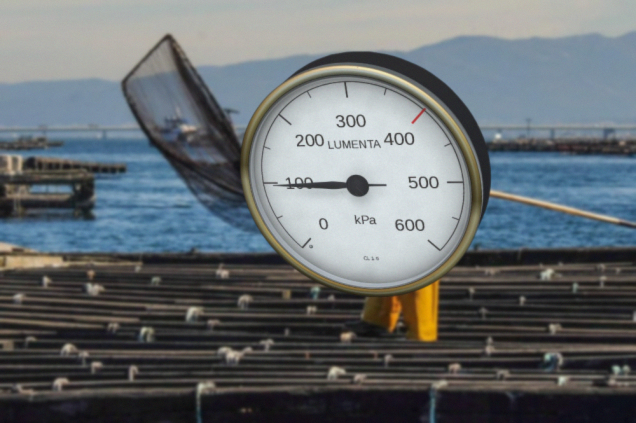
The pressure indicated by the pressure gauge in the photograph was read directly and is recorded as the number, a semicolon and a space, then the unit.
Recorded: 100; kPa
